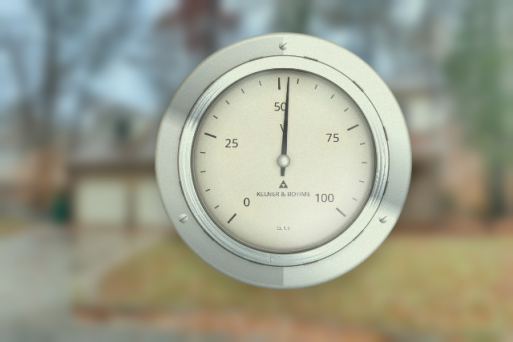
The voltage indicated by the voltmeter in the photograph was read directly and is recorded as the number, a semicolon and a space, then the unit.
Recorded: 52.5; V
